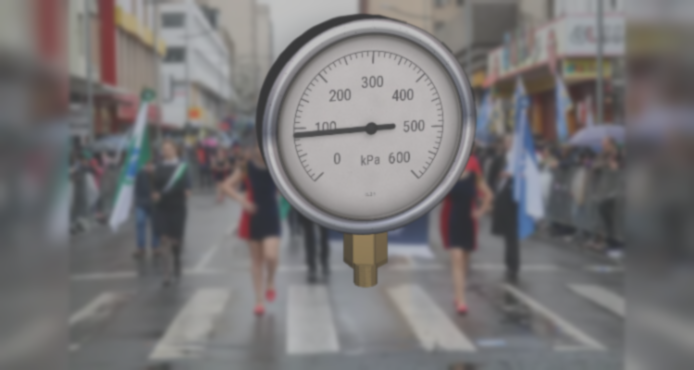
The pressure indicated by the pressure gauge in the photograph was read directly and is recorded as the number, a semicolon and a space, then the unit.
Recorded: 90; kPa
